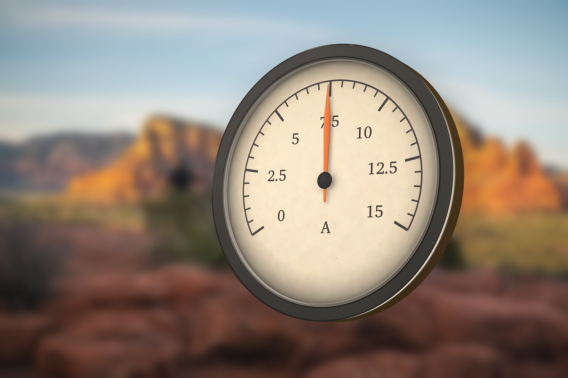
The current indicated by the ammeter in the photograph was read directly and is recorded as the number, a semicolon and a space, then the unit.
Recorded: 7.5; A
